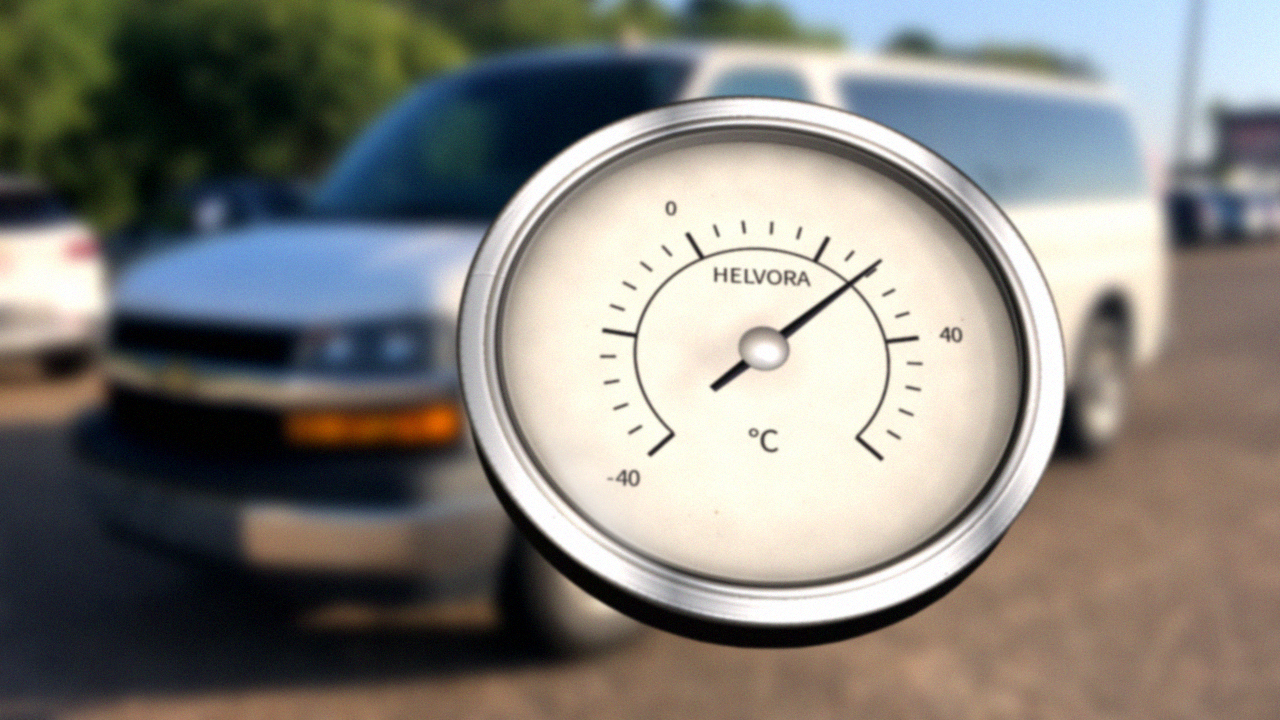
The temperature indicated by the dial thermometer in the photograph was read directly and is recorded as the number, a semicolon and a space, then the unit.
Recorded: 28; °C
